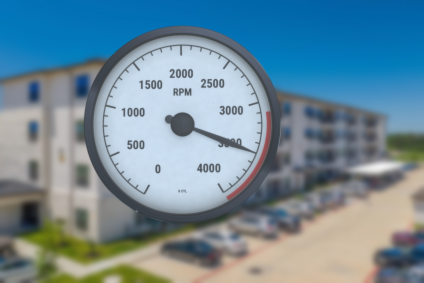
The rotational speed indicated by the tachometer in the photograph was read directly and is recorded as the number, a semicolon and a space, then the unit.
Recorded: 3500; rpm
